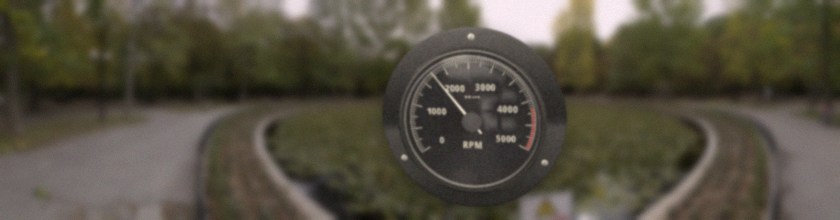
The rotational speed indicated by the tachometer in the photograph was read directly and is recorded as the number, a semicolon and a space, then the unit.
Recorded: 1750; rpm
